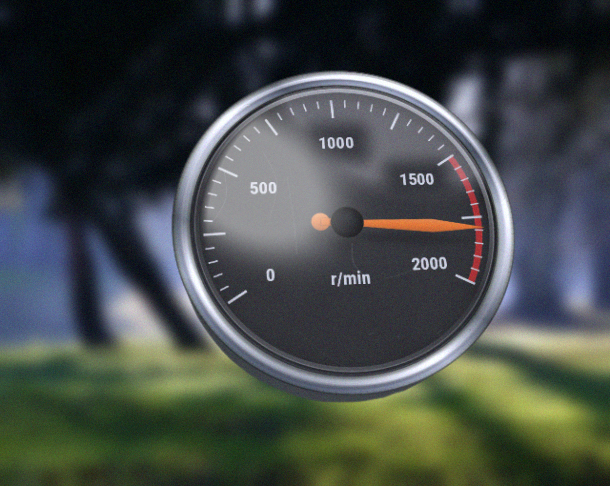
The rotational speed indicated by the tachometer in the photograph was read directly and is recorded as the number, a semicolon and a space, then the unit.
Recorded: 1800; rpm
